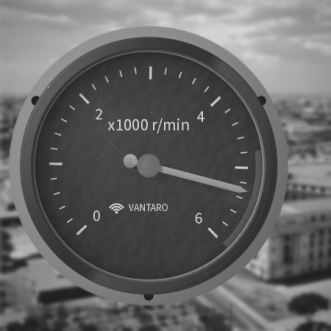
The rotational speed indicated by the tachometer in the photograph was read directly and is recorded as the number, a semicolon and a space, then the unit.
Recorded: 5300; rpm
